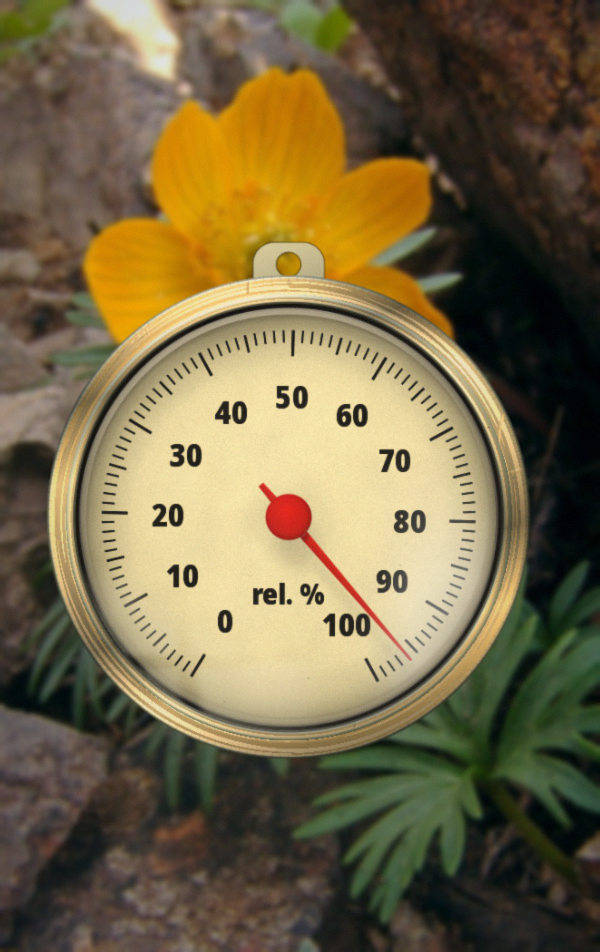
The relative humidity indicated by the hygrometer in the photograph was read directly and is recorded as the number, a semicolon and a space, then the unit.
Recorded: 96; %
